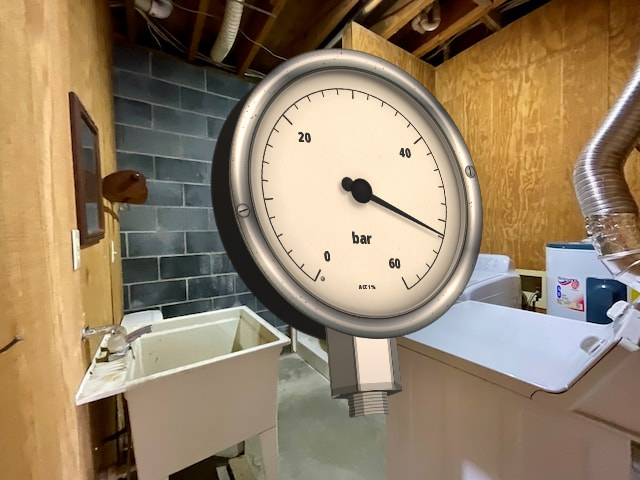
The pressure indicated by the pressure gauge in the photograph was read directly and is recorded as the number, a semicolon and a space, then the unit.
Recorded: 52; bar
